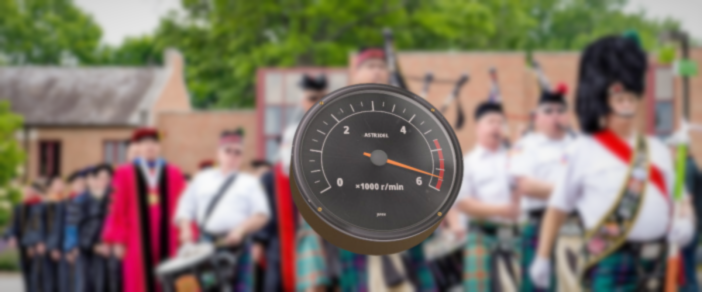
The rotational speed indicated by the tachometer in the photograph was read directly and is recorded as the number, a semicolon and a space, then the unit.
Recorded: 5750; rpm
